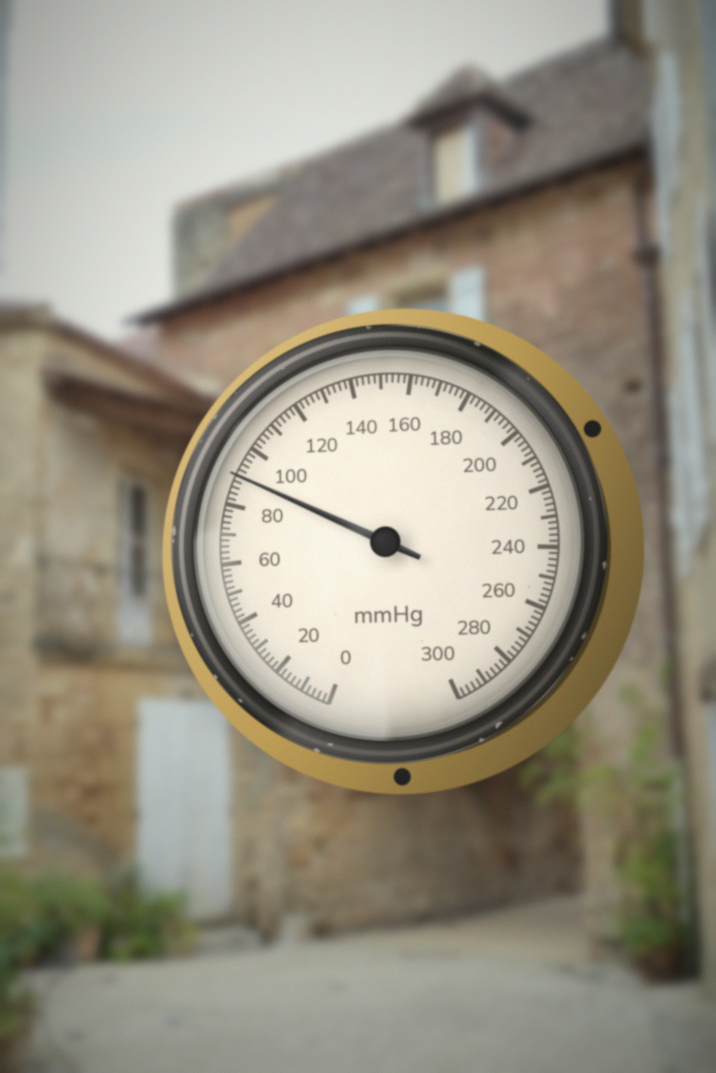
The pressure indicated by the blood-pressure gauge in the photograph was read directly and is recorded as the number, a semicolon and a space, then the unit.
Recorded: 90; mmHg
